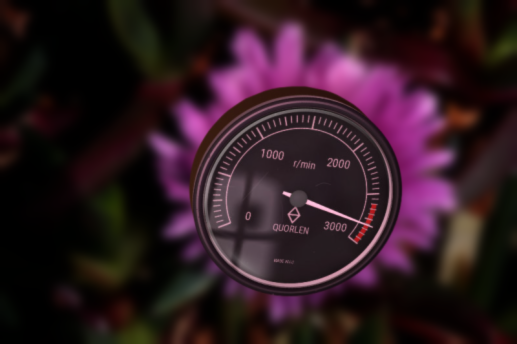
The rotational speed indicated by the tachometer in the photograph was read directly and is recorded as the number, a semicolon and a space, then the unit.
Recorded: 2800; rpm
